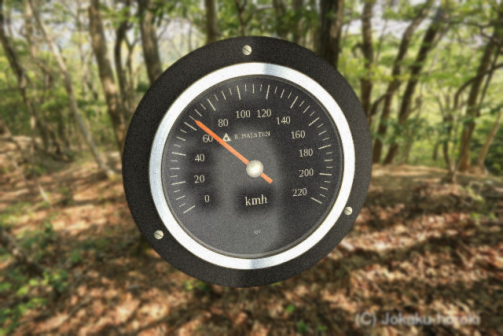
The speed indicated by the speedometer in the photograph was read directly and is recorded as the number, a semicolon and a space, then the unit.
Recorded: 65; km/h
